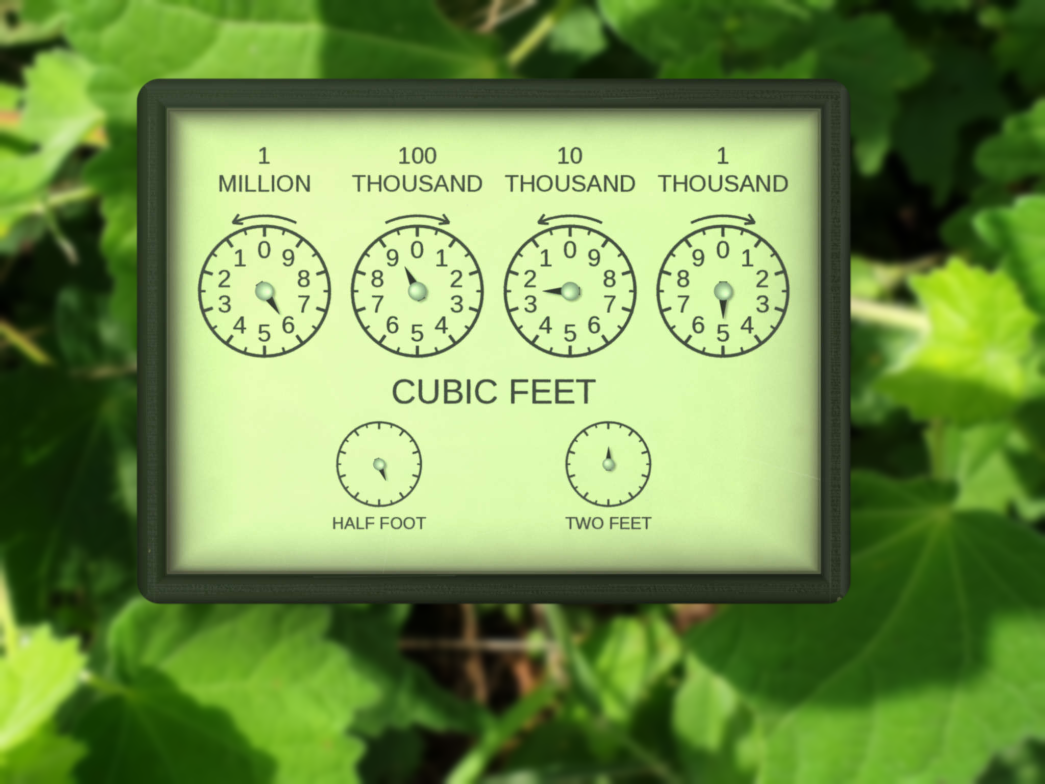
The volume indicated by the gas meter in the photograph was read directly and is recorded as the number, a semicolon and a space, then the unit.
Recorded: 592500; ft³
